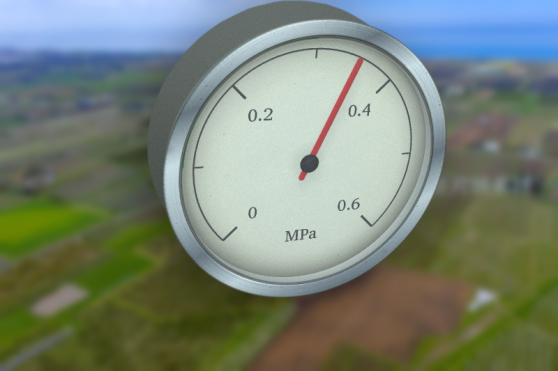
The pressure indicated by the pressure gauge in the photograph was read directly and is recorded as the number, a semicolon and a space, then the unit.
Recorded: 0.35; MPa
